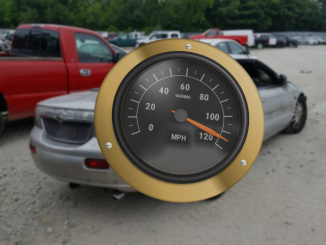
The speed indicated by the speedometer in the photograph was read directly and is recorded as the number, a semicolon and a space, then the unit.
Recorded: 115; mph
